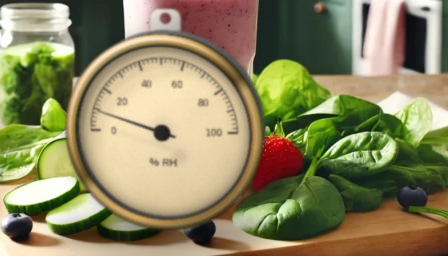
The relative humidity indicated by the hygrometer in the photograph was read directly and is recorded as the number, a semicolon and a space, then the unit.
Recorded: 10; %
